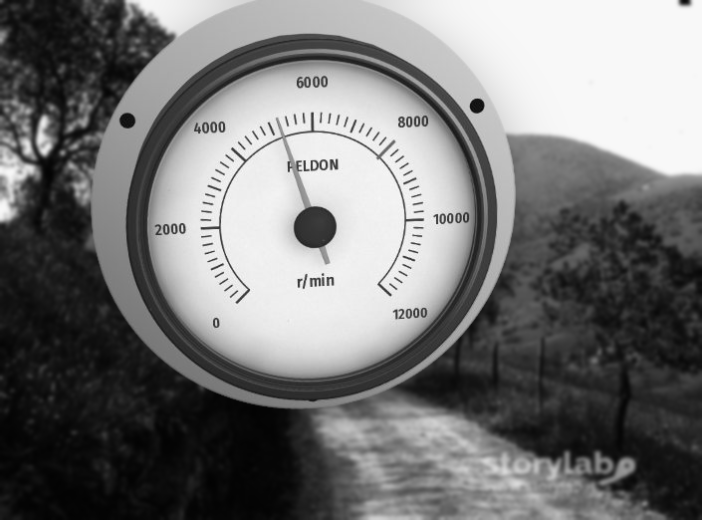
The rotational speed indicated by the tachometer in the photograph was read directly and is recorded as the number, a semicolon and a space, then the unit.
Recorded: 5200; rpm
